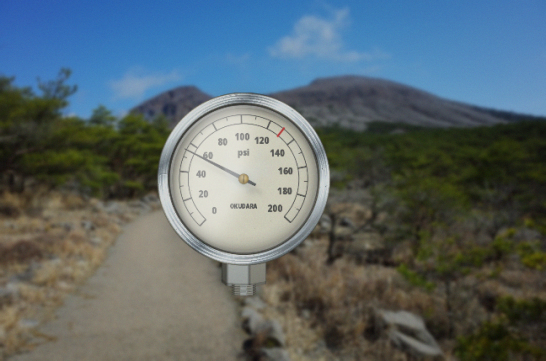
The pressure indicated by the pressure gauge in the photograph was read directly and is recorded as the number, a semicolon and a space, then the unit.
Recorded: 55; psi
